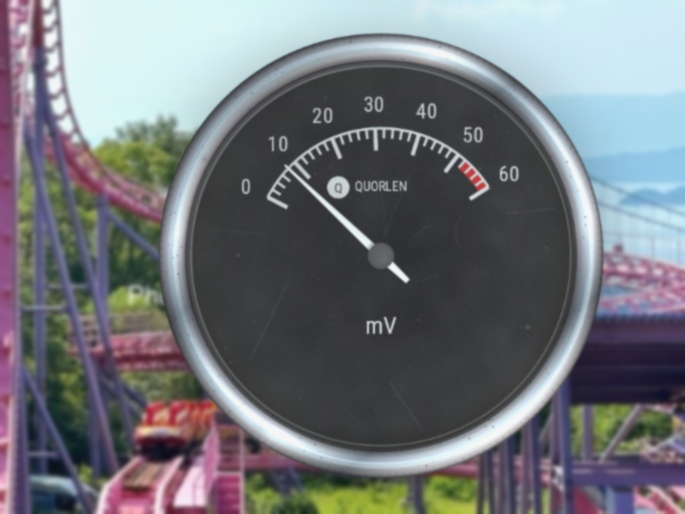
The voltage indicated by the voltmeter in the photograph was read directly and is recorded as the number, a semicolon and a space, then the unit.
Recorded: 8; mV
